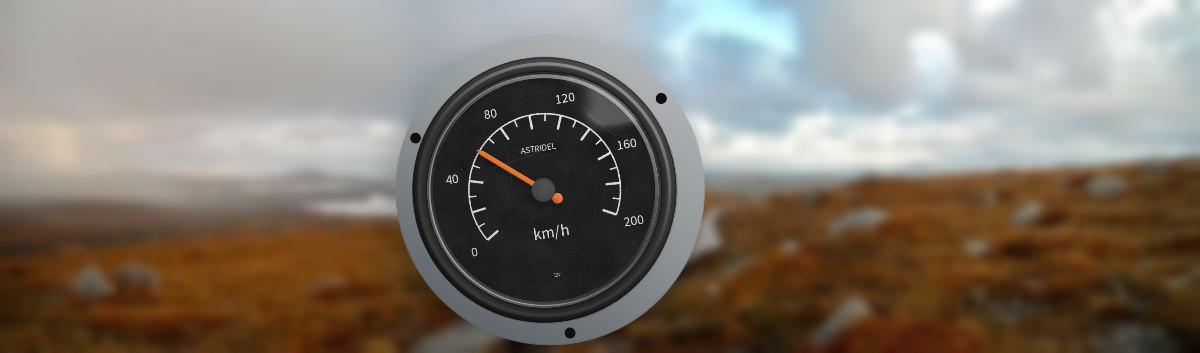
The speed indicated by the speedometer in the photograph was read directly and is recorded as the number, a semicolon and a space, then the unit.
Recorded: 60; km/h
